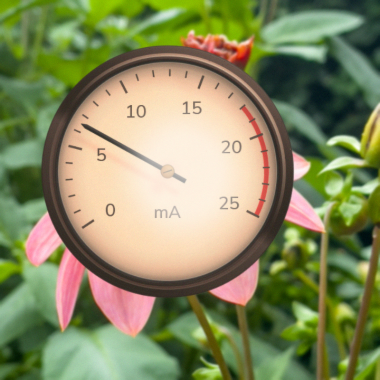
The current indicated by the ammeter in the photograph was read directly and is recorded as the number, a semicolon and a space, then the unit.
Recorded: 6.5; mA
